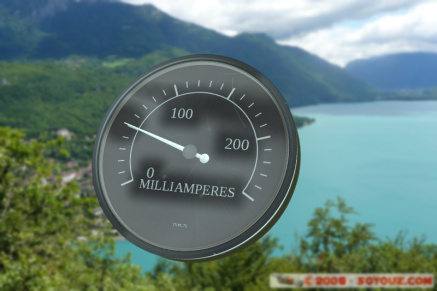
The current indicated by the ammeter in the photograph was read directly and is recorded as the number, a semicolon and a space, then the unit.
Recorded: 50; mA
